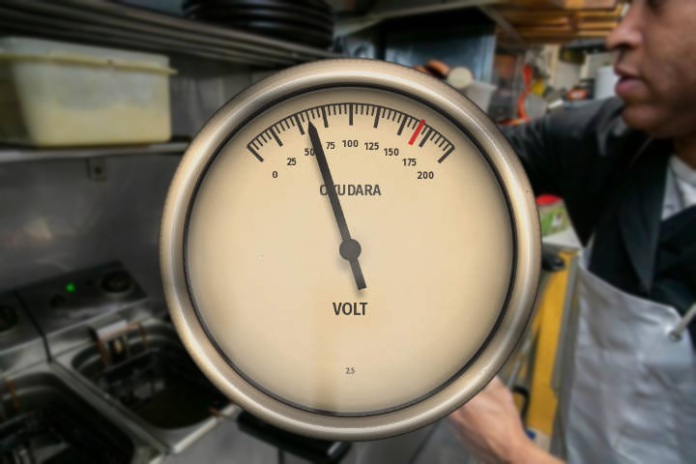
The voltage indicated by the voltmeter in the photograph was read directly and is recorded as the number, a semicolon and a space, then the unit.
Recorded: 60; V
